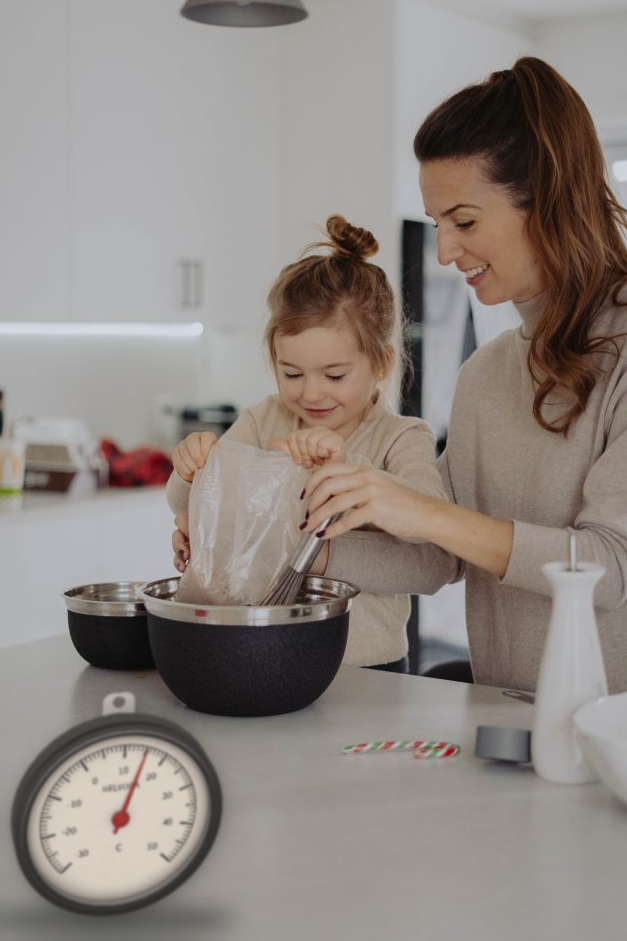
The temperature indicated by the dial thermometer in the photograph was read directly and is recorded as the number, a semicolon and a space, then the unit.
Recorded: 15; °C
